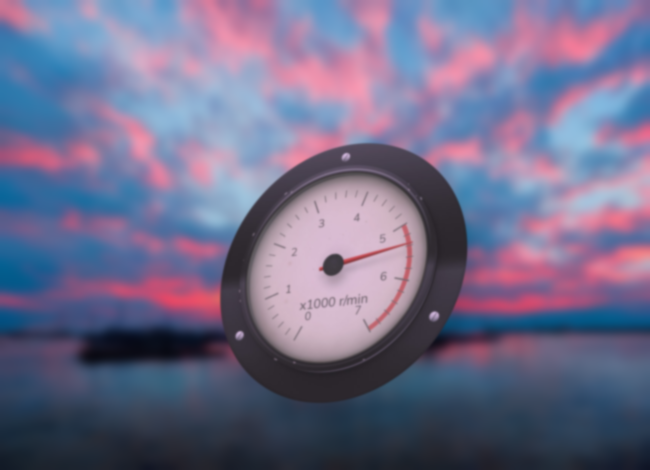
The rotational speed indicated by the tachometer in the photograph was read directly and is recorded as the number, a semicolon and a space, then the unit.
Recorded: 5400; rpm
